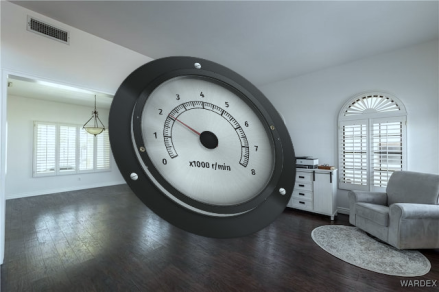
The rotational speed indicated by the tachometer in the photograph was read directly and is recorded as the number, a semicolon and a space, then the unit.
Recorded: 2000; rpm
